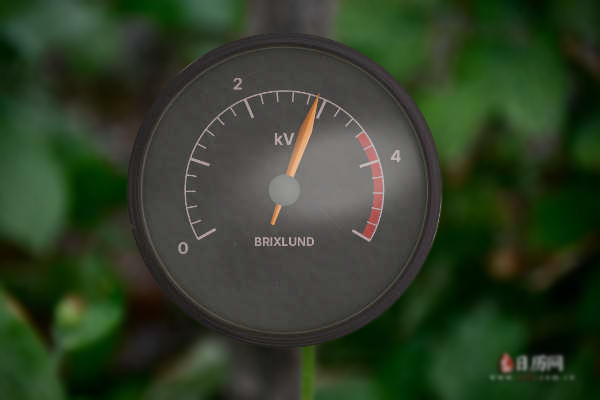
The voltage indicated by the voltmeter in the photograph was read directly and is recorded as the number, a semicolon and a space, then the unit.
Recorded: 2.9; kV
